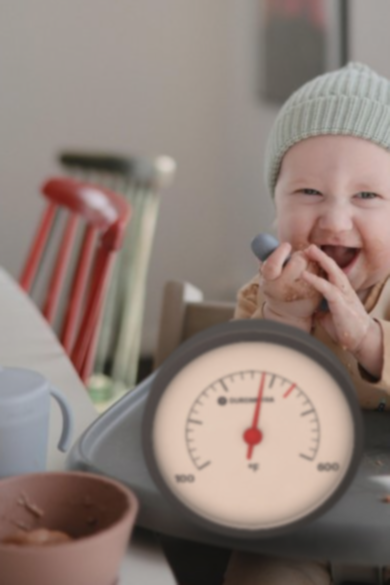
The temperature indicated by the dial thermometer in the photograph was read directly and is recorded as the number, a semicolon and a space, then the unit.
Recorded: 380; °F
